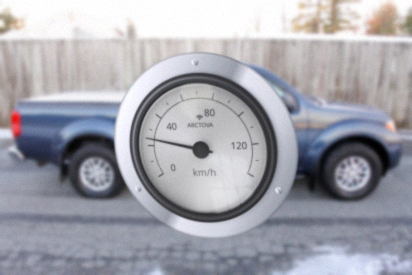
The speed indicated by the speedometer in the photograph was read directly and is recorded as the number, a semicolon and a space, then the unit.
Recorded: 25; km/h
